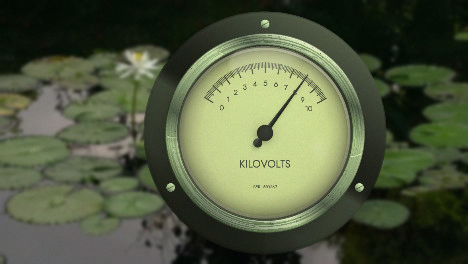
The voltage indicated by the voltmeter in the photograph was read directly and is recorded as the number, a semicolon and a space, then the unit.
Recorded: 8; kV
